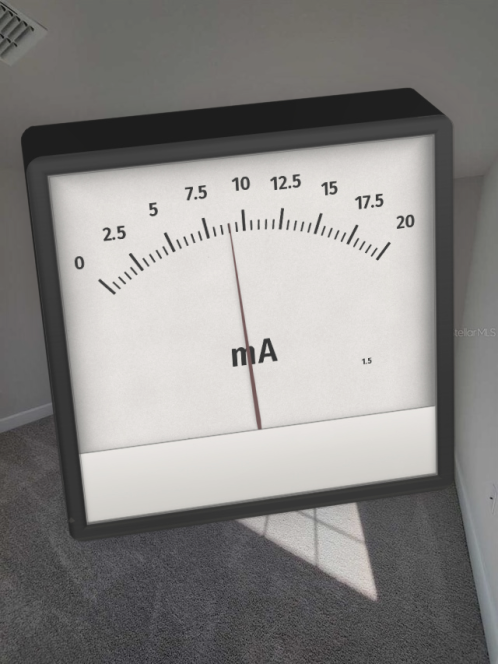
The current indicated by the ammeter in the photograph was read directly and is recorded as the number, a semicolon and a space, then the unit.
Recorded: 9; mA
